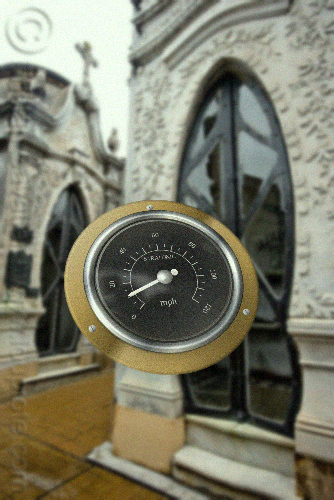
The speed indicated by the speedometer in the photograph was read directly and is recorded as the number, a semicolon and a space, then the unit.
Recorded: 10; mph
